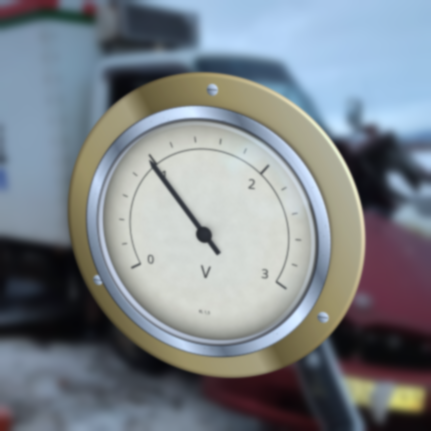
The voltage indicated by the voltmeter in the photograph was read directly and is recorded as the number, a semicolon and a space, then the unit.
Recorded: 1; V
